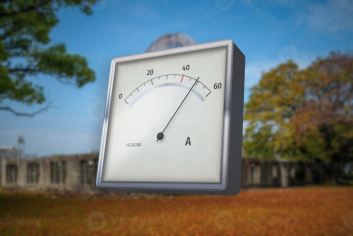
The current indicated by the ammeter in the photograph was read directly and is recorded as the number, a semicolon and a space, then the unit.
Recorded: 50; A
